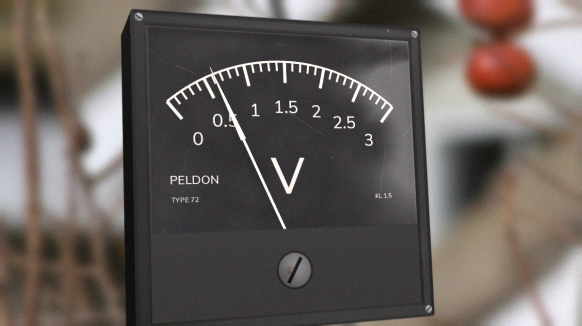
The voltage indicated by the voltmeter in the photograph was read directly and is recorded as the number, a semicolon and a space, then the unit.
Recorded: 0.6; V
